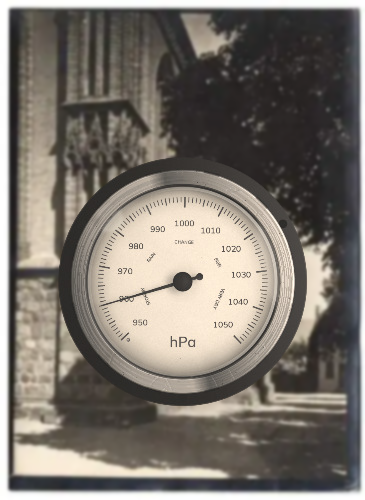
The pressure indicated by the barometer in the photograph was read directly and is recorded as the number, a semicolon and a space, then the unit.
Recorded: 960; hPa
